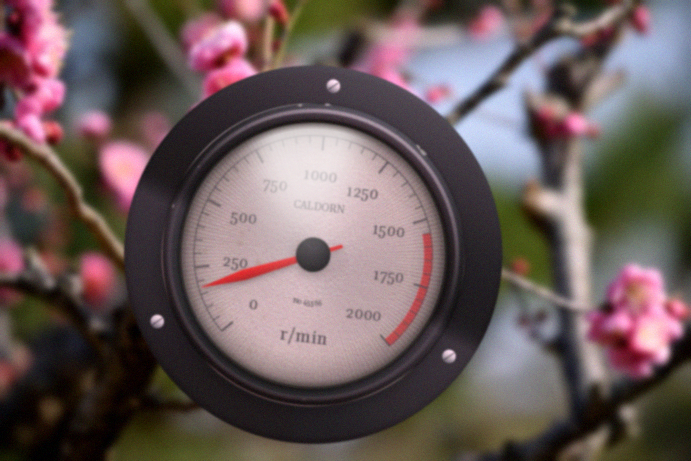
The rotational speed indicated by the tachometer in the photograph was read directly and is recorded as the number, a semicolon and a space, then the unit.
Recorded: 175; rpm
